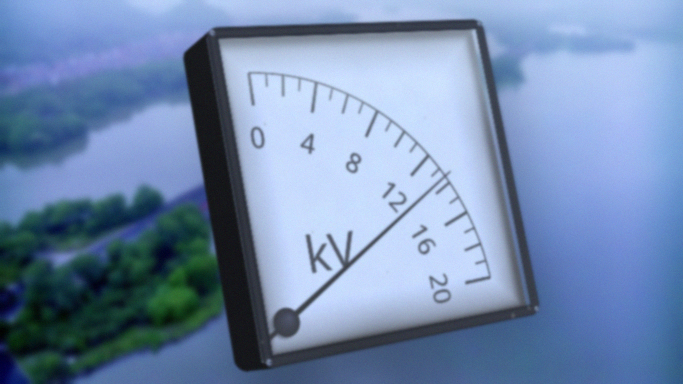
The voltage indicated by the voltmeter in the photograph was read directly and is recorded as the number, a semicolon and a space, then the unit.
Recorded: 13.5; kV
